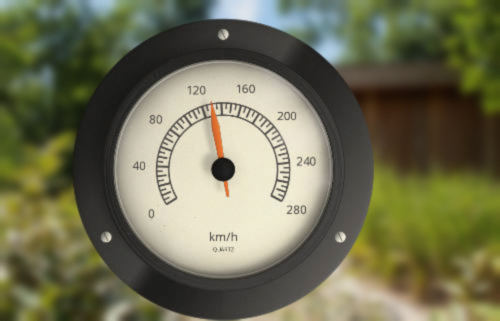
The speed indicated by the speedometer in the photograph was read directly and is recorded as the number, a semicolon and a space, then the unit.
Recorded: 130; km/h
